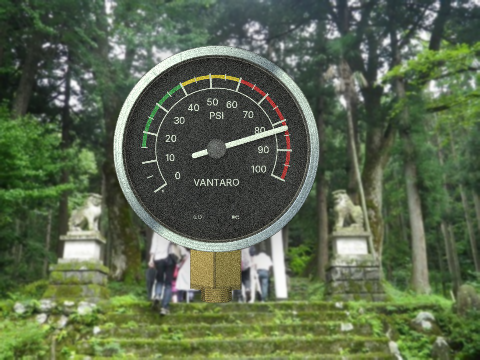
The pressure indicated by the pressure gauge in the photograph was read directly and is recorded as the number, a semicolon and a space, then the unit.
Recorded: 82.5; psi
